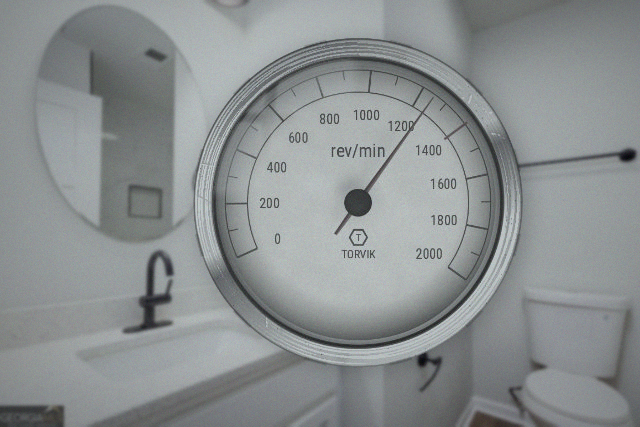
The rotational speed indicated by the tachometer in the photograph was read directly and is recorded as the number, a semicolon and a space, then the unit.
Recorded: 1250; rpm
